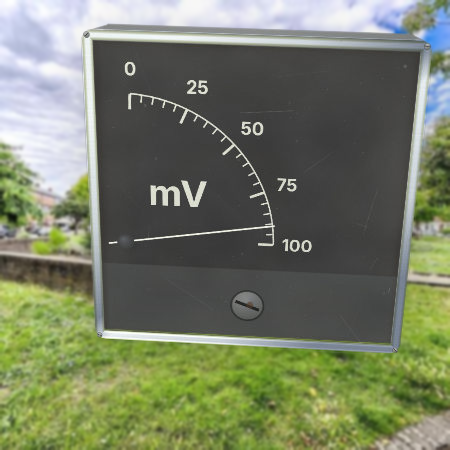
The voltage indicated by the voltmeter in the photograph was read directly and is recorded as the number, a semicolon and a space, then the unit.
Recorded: 90; mV
